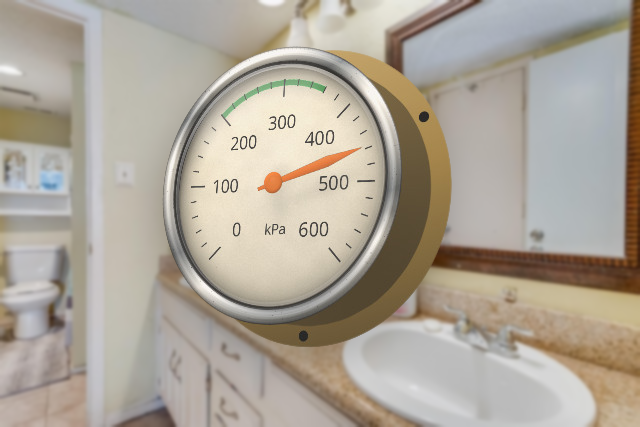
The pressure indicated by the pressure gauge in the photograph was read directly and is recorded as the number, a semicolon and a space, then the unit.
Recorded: 460; kPa
